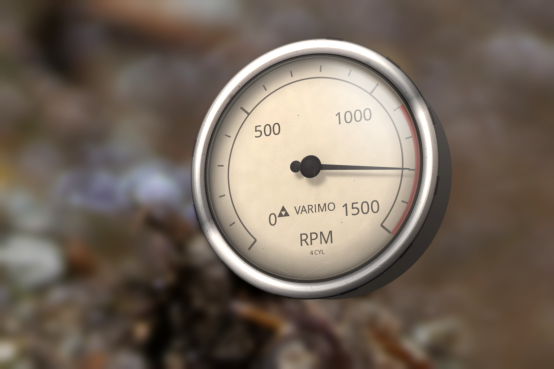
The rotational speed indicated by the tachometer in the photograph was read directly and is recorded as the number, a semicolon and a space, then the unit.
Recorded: 1300; rpm
